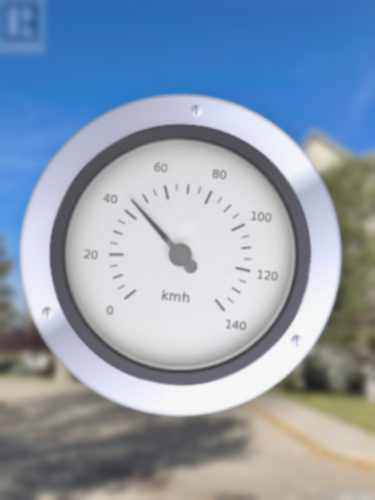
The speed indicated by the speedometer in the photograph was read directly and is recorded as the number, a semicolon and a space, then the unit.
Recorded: 45; km/h
